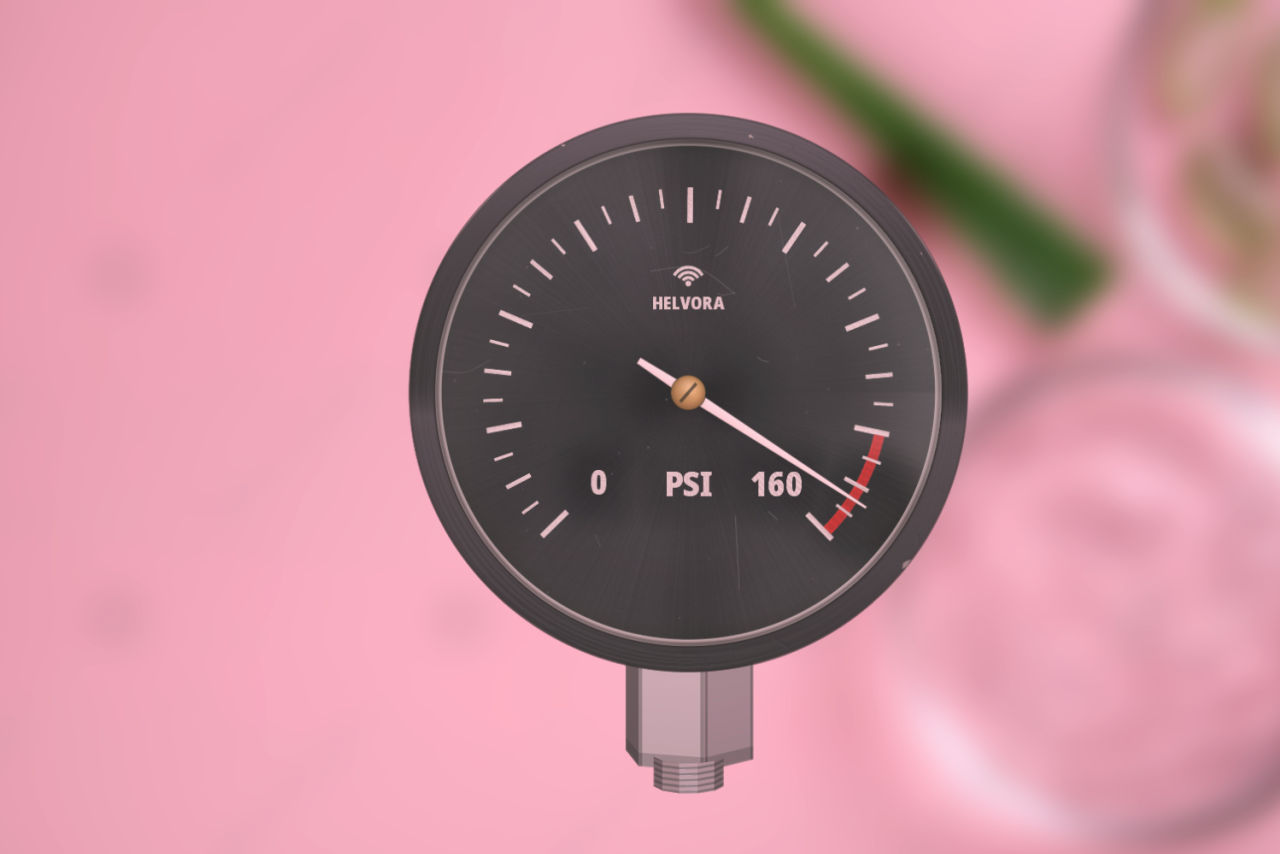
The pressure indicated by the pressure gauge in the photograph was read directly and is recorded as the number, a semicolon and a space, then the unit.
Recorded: 152.5; psi
